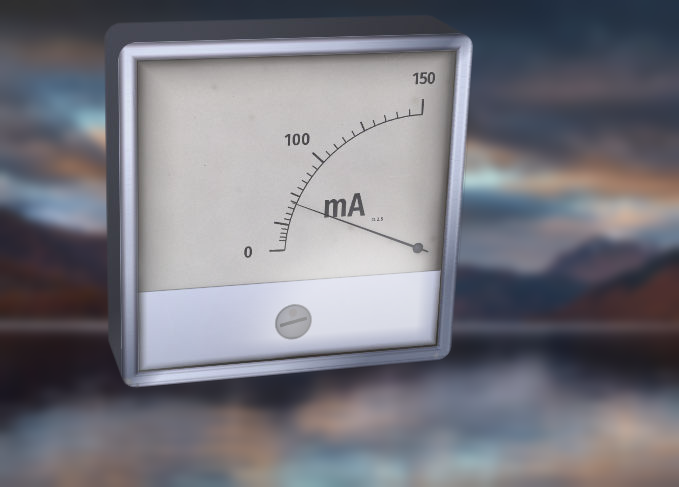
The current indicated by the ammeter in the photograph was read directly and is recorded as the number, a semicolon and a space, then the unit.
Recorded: 70; mA
